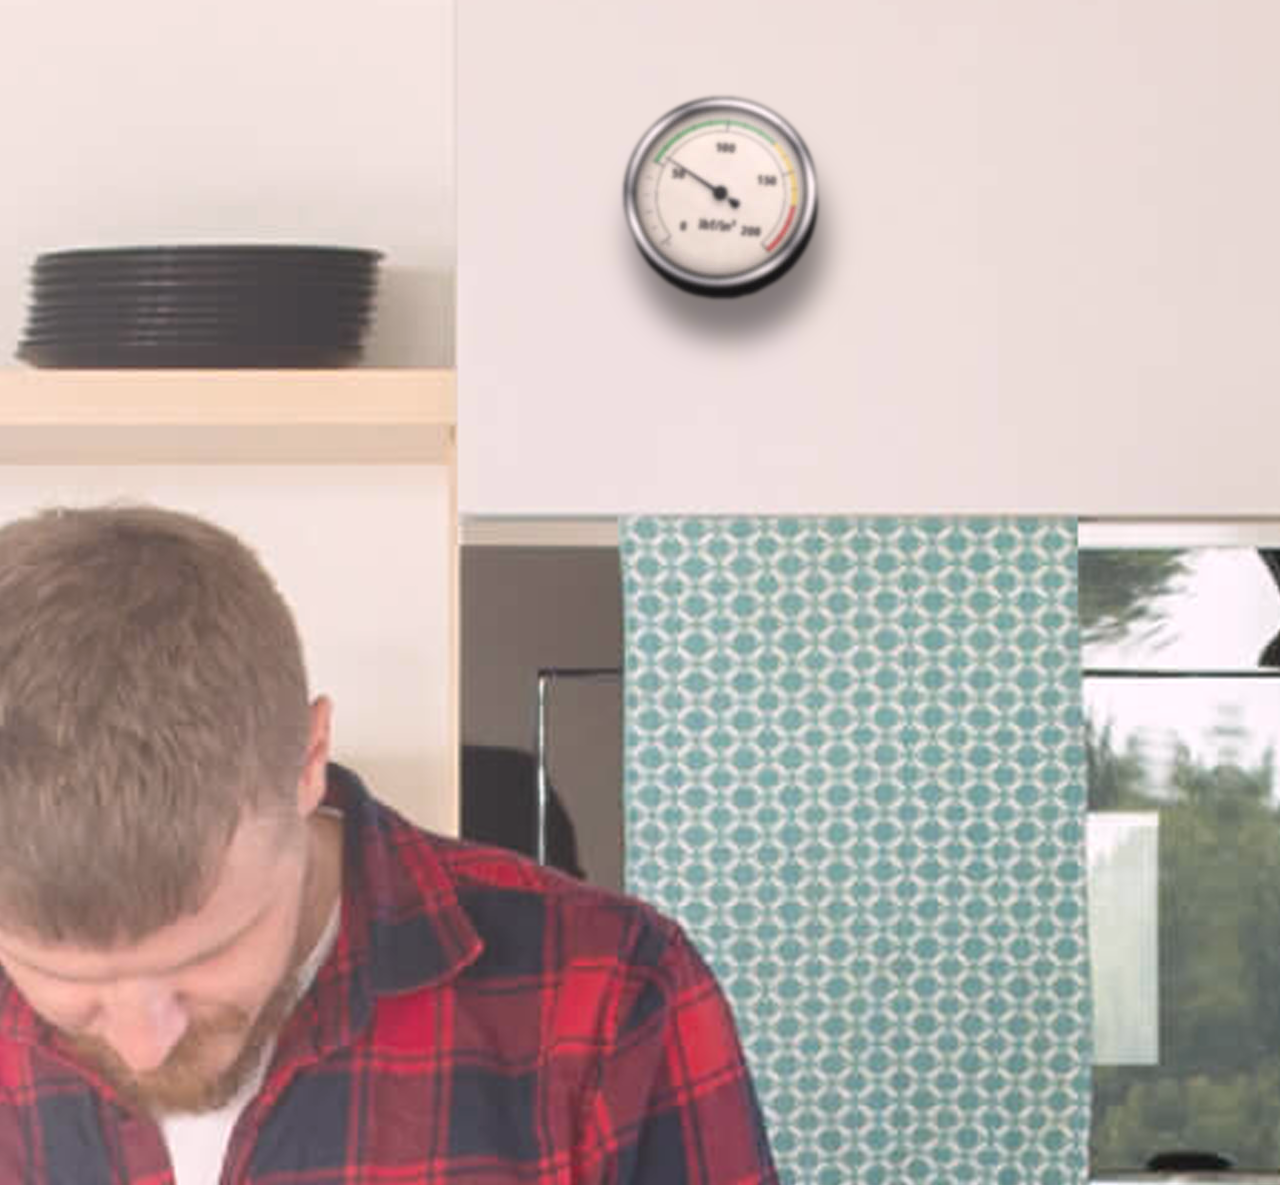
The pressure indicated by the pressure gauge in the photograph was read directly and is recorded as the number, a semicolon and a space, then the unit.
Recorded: 55; psi
